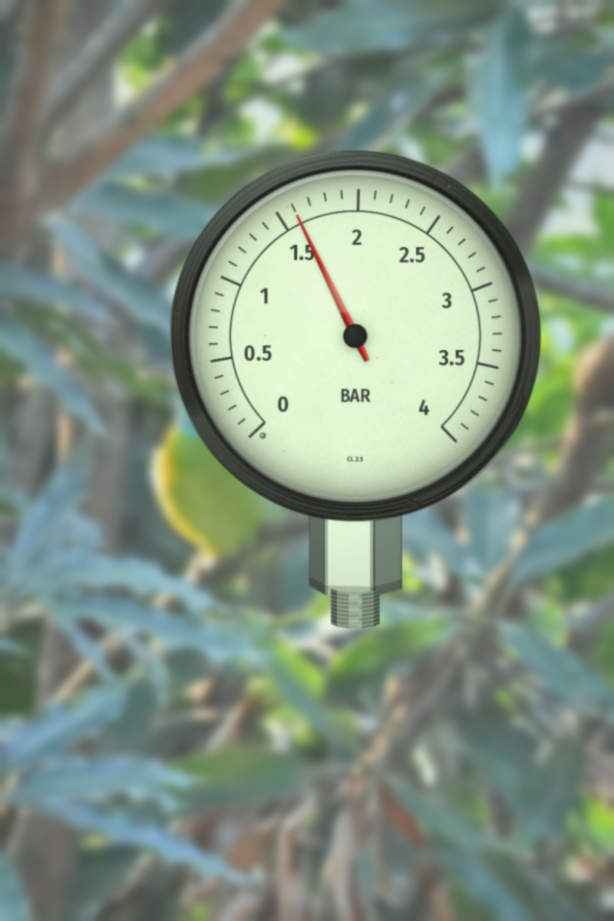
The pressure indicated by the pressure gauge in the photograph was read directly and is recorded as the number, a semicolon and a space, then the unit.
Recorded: 1.6; bar
